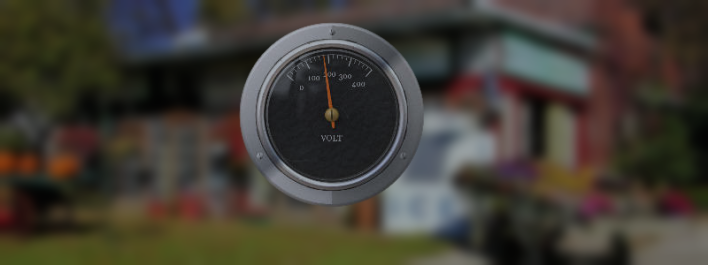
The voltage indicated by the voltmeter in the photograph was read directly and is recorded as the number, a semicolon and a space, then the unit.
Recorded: 180; V
